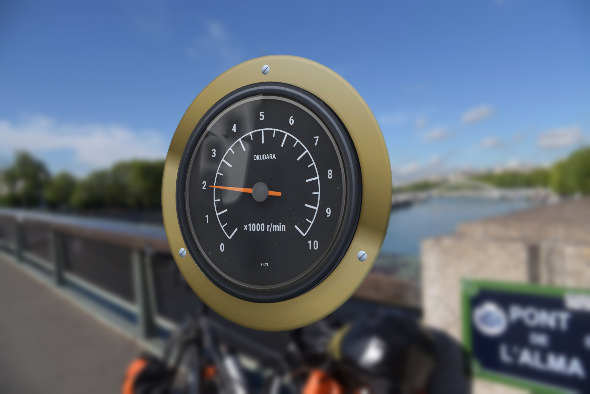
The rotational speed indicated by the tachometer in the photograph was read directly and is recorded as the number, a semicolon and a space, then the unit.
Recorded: 2000; rpm
